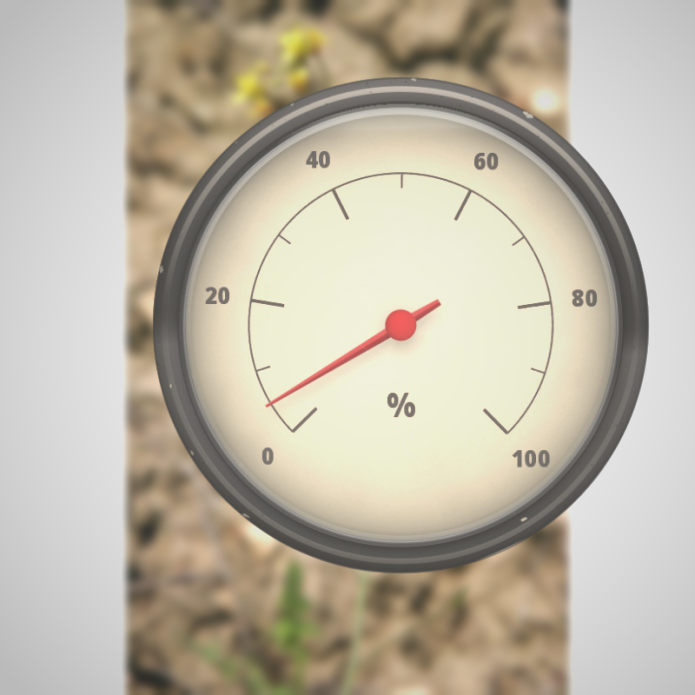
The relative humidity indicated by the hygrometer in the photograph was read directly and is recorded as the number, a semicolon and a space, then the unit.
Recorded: 5; %
